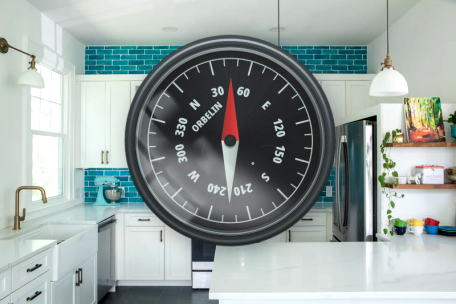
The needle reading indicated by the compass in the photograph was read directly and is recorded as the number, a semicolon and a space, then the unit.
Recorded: 45; °
